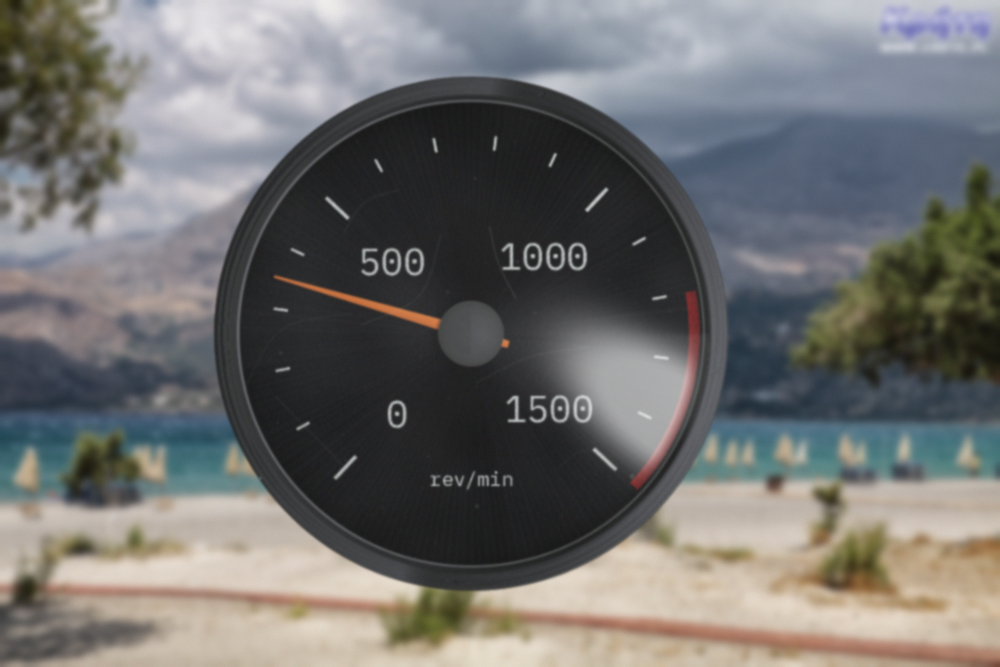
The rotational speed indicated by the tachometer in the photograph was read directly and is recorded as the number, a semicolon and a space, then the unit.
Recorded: 350; rpm
